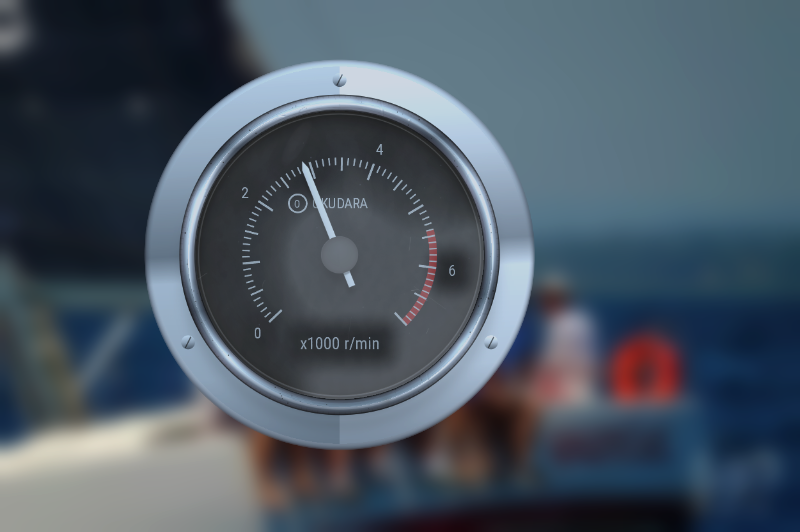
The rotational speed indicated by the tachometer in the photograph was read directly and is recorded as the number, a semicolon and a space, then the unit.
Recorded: 2900; rpm
